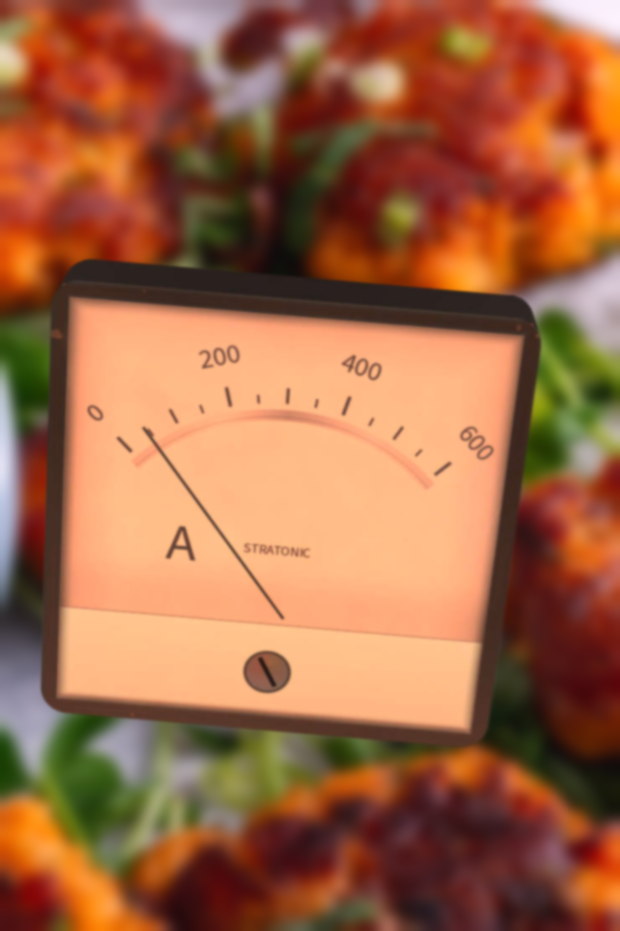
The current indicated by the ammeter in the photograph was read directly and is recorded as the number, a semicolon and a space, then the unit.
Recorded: 50; A
